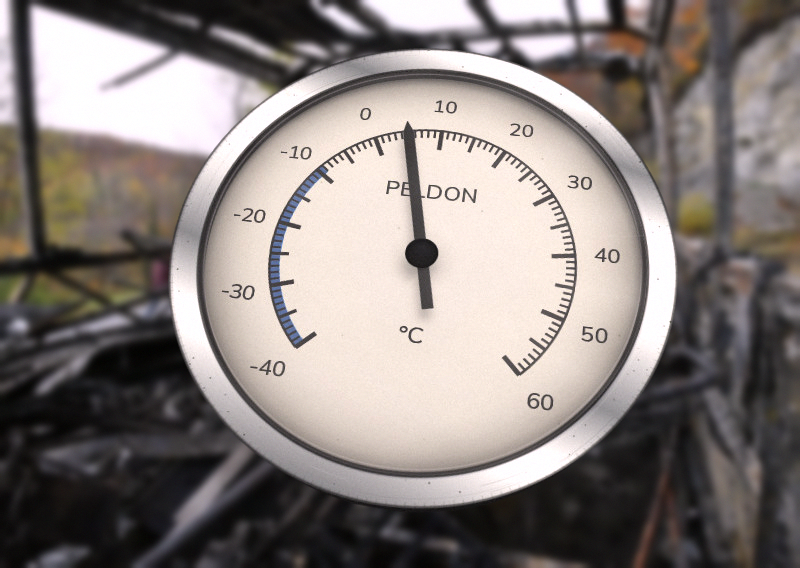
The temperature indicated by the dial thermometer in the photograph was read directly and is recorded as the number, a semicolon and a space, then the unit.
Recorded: 5; °C
